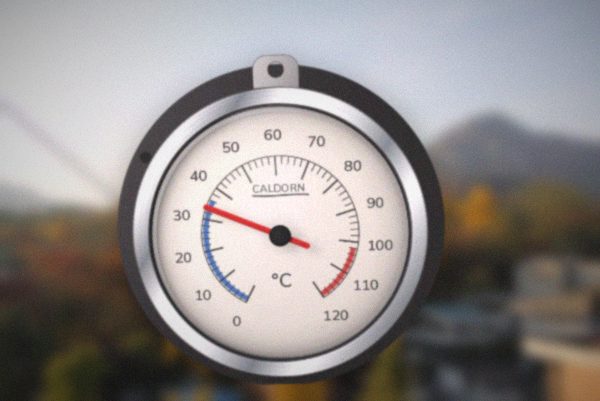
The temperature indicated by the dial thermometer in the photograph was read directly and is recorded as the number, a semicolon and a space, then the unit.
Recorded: 34; °C
